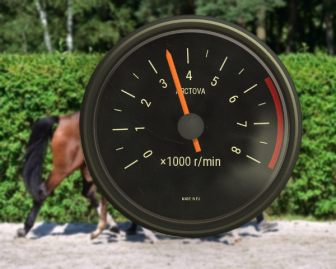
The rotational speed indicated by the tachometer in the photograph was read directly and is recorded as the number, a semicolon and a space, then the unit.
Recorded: 3500; rpm
